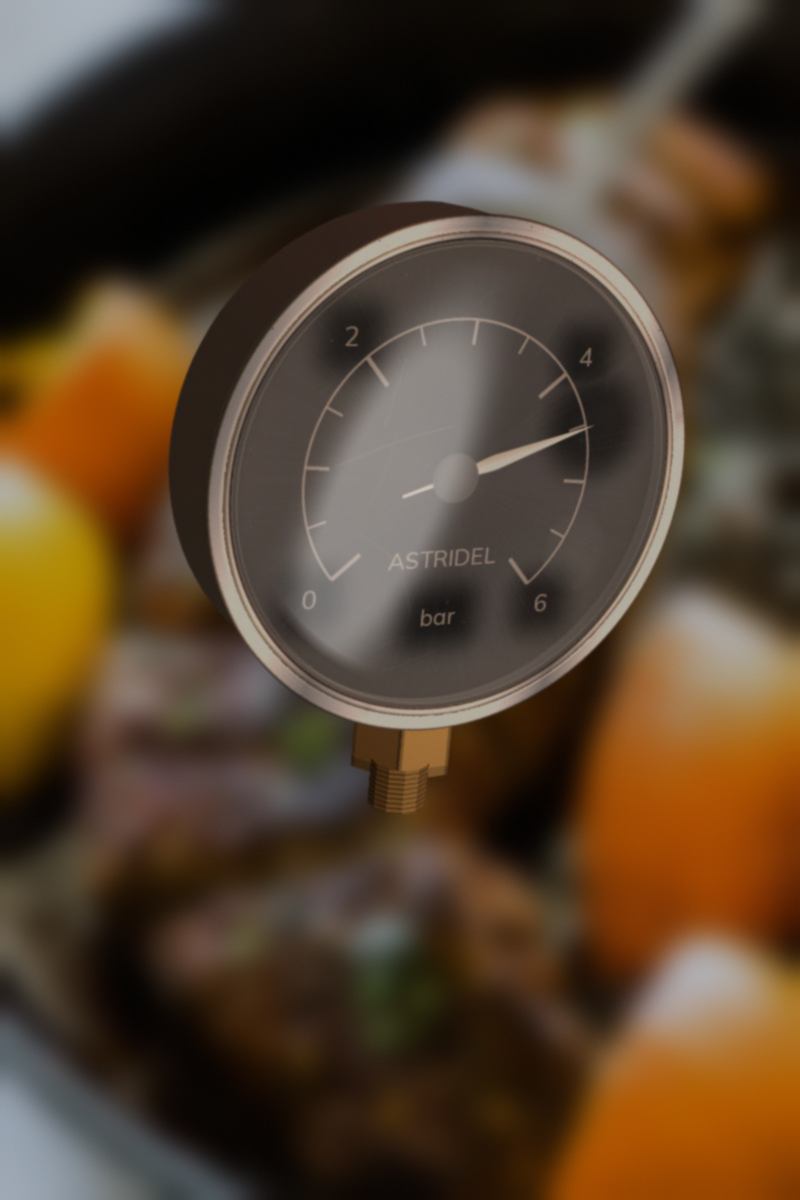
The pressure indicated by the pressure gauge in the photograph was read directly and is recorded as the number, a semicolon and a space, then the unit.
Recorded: 4.5; bar
